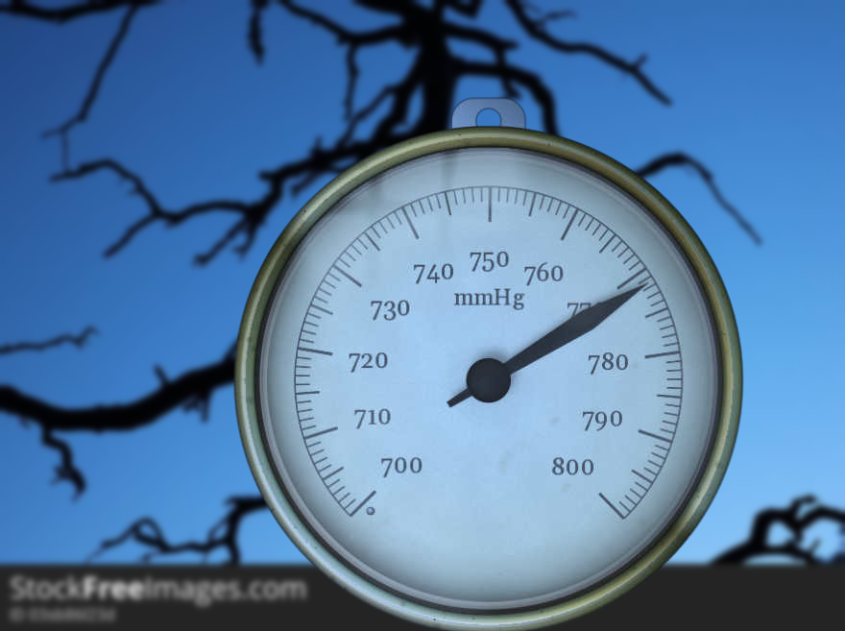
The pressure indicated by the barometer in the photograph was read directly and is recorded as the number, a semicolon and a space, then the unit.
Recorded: 771.5; mmHg
